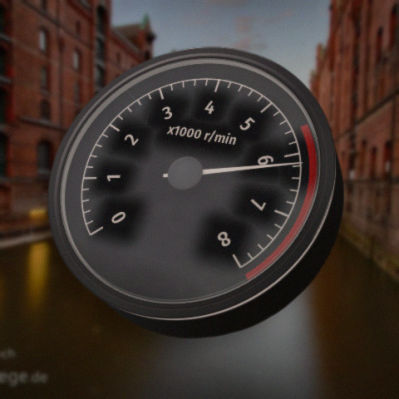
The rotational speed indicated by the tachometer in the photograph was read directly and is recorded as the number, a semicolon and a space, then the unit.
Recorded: 6200; rpm
